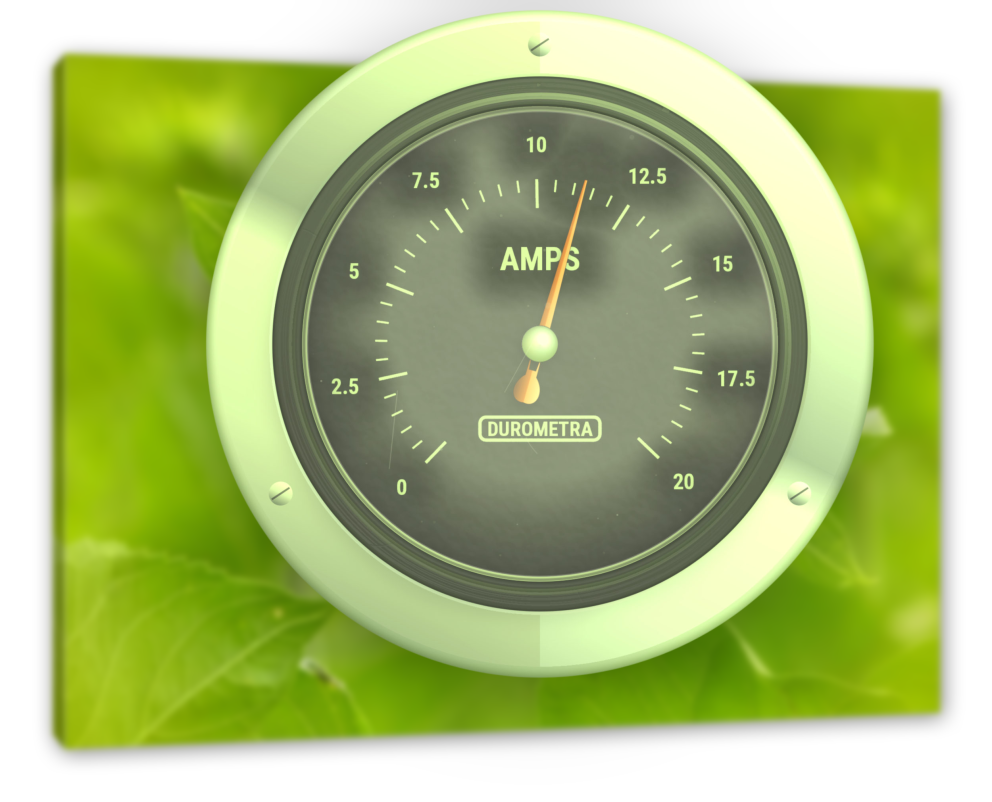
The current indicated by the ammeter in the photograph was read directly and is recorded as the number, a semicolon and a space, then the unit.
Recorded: 11.25; A
